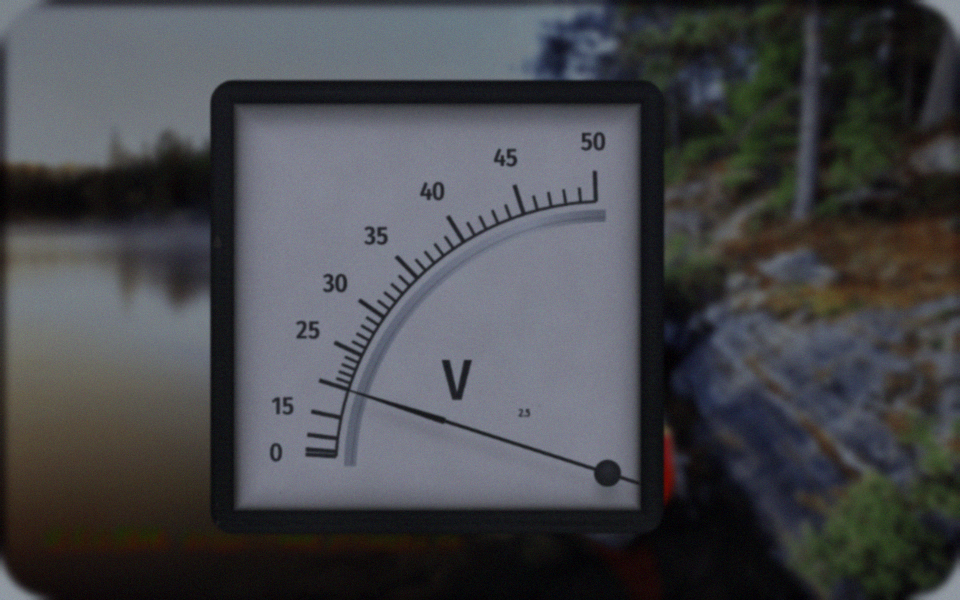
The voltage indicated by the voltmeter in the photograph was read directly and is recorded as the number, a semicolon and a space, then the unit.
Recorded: 20; V
